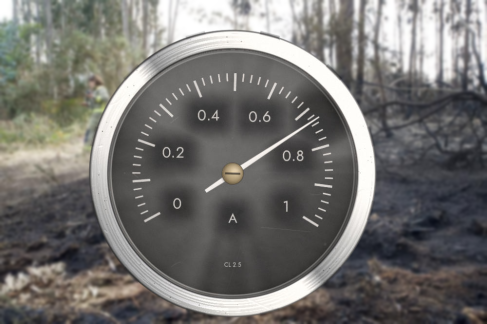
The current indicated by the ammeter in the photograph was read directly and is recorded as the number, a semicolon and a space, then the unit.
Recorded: 0.73; A
